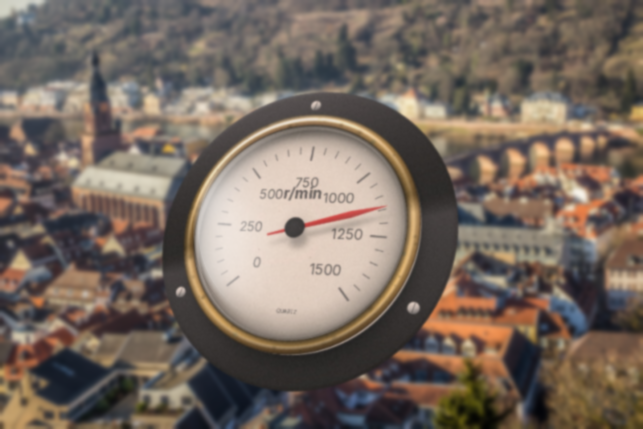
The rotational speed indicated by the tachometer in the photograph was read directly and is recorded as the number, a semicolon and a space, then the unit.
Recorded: 1150; rpm
